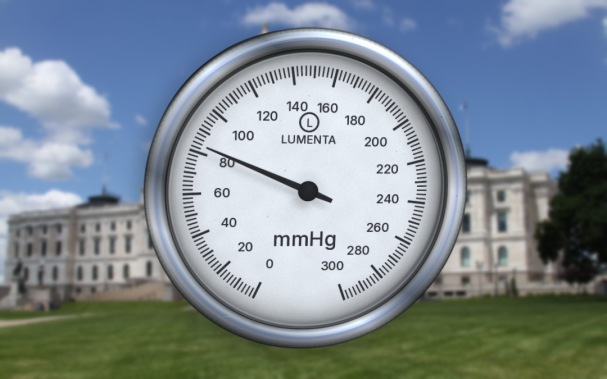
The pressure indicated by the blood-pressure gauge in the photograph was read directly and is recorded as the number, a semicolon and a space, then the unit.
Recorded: 84; mmHg
